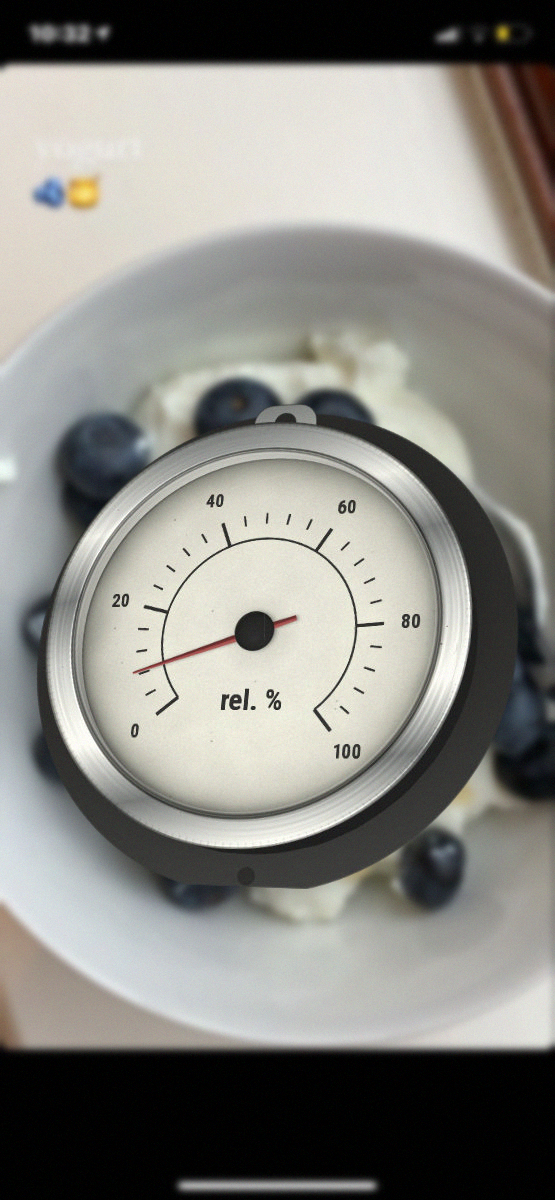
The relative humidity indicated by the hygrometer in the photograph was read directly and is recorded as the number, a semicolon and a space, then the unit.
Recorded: 8; %
